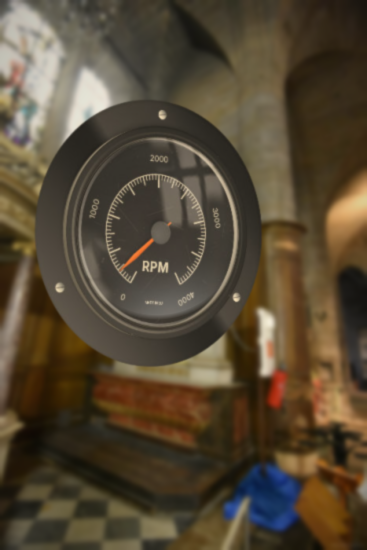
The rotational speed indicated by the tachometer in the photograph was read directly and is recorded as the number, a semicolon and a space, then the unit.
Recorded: 250; rpm
